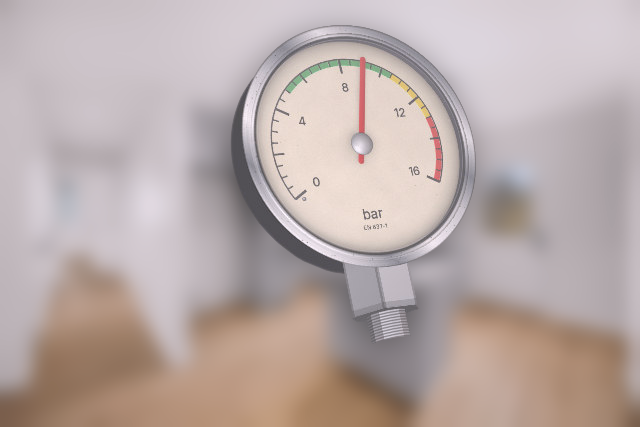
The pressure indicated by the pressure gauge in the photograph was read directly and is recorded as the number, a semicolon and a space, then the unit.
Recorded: 9; bar
